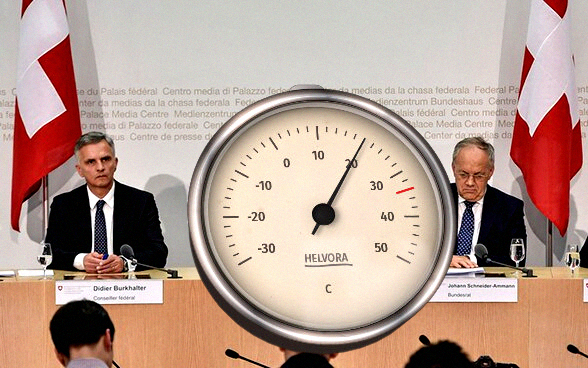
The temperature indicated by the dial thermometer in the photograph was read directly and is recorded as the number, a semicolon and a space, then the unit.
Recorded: 20; °C
